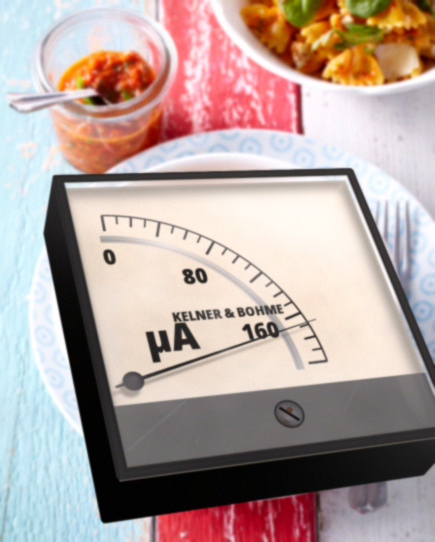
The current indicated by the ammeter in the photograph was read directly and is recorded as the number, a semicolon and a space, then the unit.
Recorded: 170; µA
